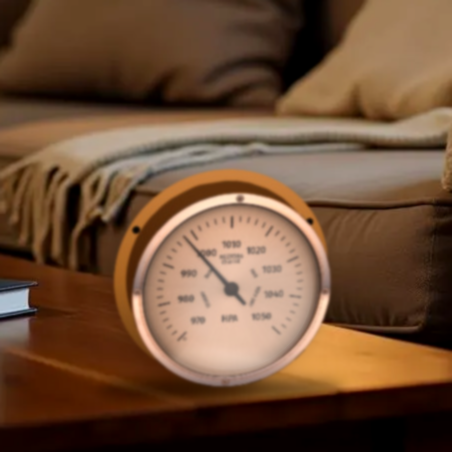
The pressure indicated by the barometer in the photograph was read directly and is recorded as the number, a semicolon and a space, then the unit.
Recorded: 998; hPa
